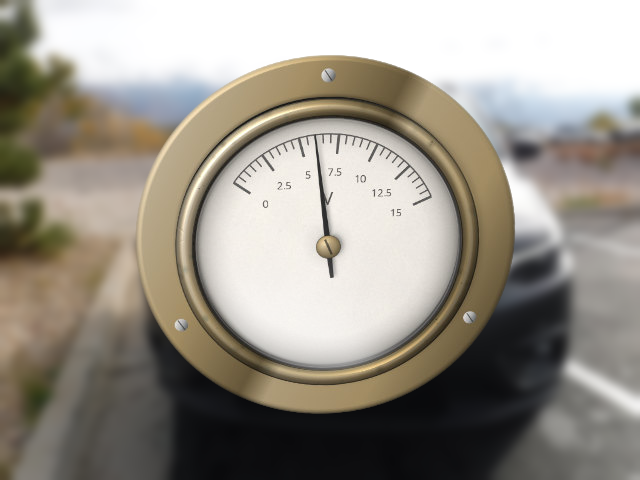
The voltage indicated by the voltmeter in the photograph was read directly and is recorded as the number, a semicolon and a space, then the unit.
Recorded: 6; V
